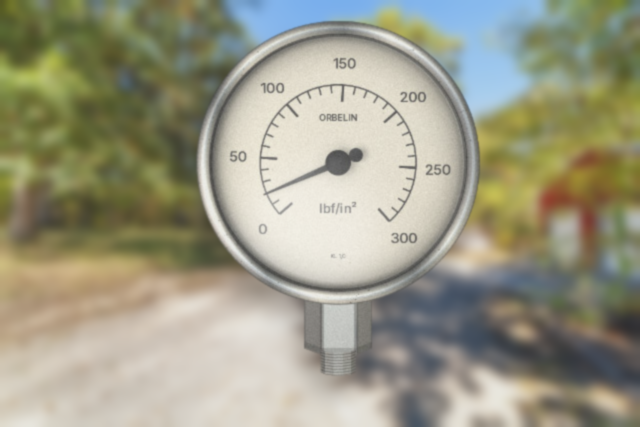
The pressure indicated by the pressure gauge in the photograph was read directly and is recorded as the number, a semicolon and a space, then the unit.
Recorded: 20; psi
